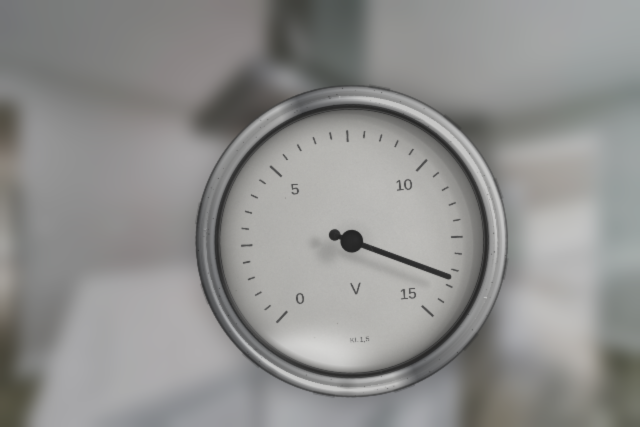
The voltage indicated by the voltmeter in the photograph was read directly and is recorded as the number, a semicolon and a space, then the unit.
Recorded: 13.75; V
